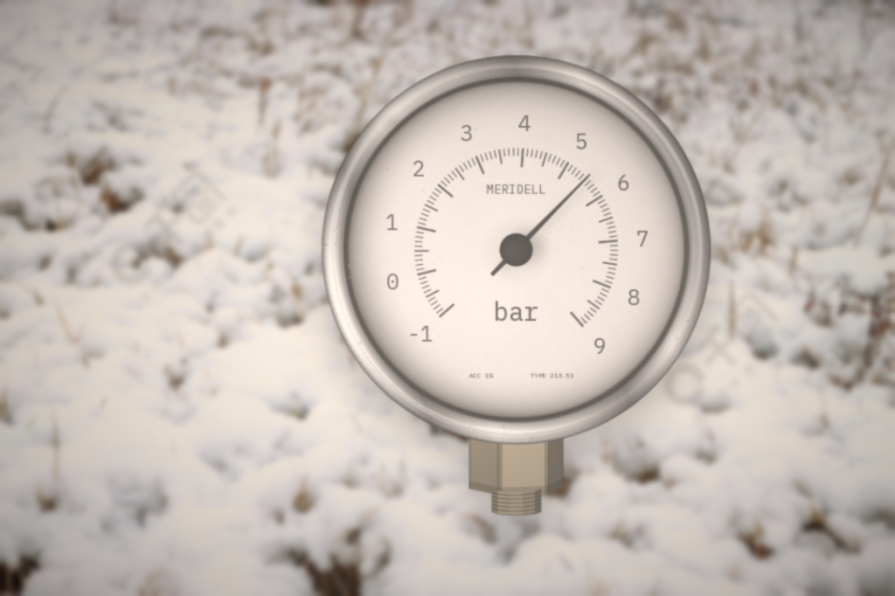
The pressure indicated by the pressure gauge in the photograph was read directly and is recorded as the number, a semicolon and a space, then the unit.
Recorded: 5.5; bar
